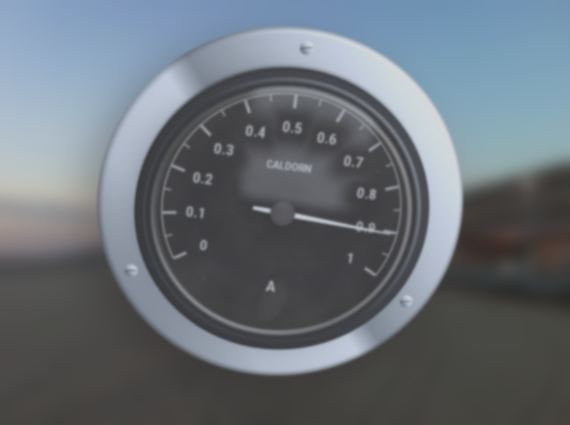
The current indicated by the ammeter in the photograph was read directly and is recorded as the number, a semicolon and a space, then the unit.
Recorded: 0.9; A
